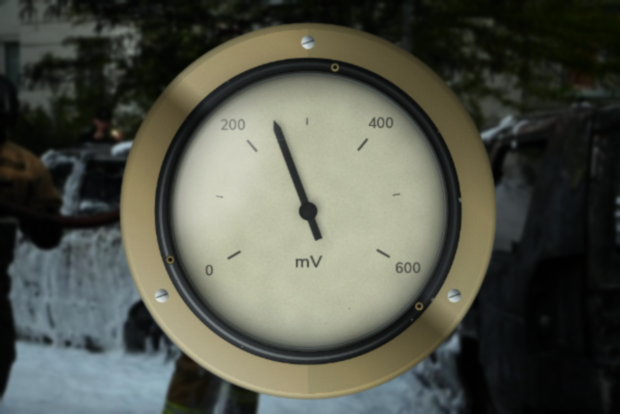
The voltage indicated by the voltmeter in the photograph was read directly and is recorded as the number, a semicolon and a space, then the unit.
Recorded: 250; mV
